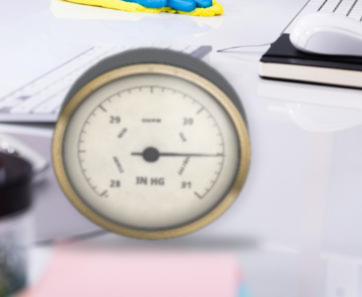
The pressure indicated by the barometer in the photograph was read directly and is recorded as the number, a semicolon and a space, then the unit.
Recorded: 30.5; inHg
